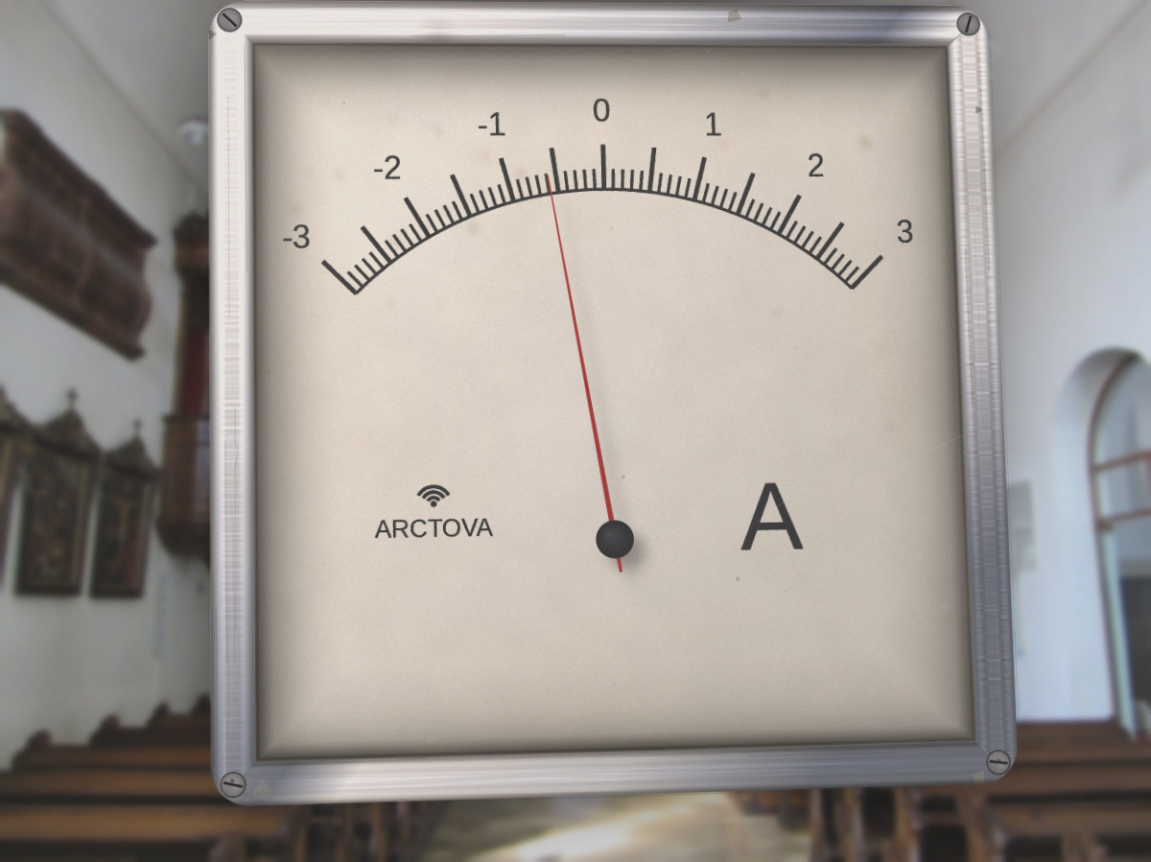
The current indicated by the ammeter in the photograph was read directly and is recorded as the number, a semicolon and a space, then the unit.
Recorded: -0.6; A
